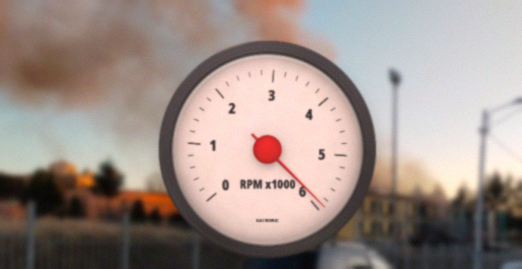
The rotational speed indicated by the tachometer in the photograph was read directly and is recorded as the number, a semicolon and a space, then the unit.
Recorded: 5900; rpm
